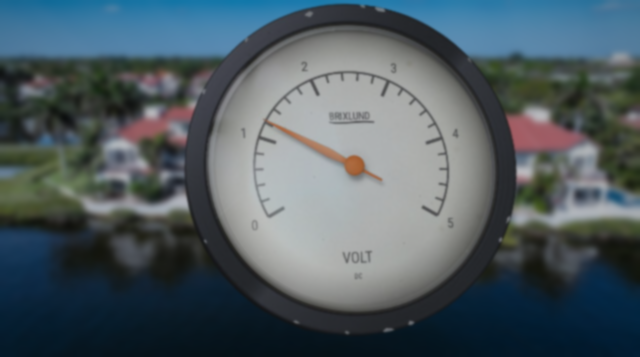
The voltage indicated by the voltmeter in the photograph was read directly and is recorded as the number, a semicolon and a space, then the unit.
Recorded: 1.2; V
